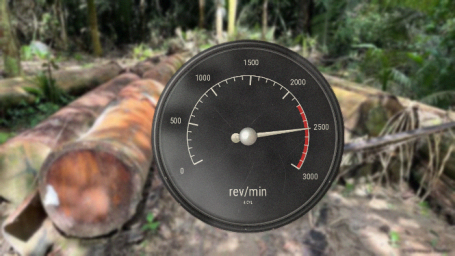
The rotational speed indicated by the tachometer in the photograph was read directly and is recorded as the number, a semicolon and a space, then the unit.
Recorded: 2500; rpm
